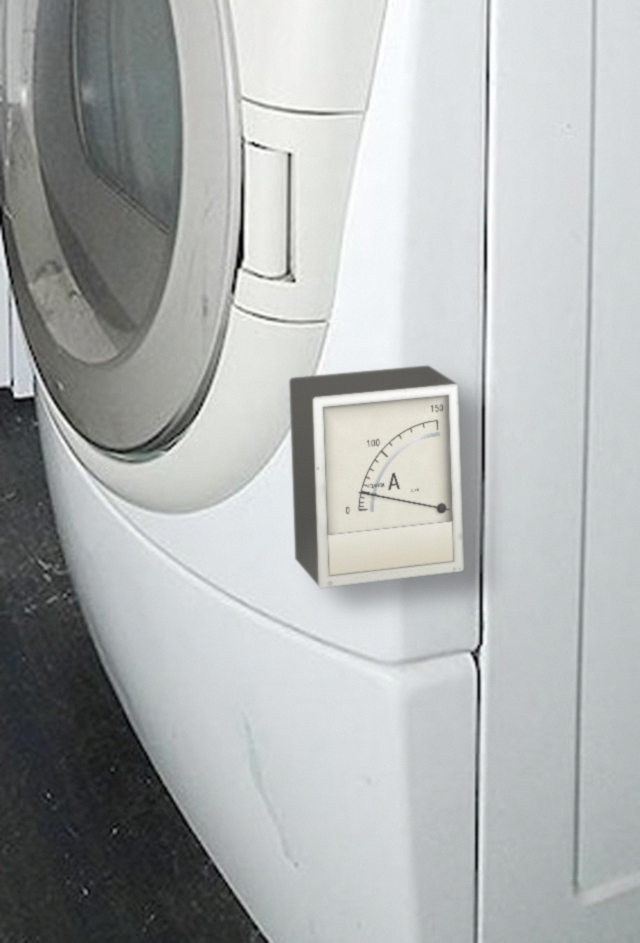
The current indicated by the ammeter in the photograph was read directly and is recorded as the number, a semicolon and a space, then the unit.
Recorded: 50; A
